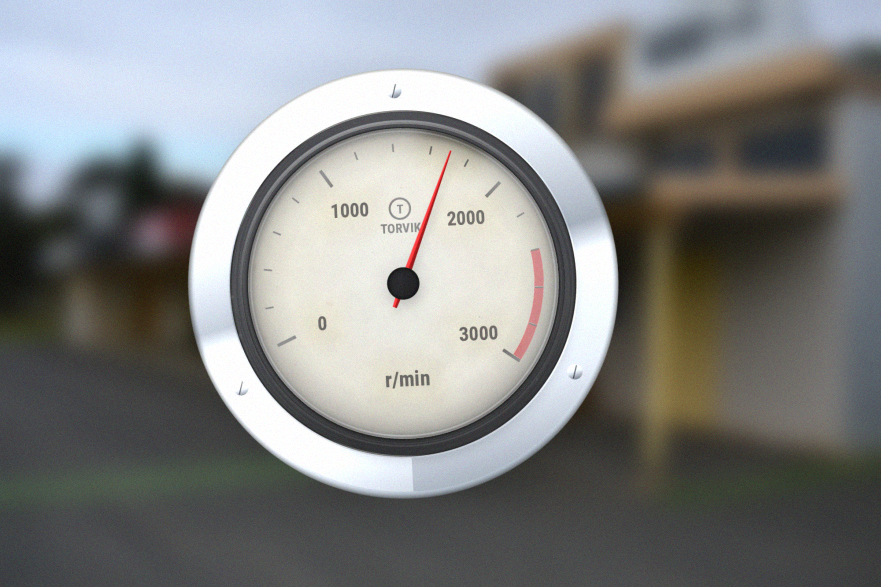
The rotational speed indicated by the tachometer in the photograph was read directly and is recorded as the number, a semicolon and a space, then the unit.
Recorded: 1700; rpm
